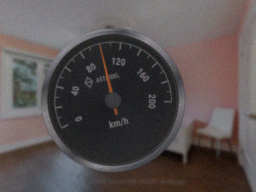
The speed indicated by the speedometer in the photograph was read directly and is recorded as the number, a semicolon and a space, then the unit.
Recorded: 100; km/h
